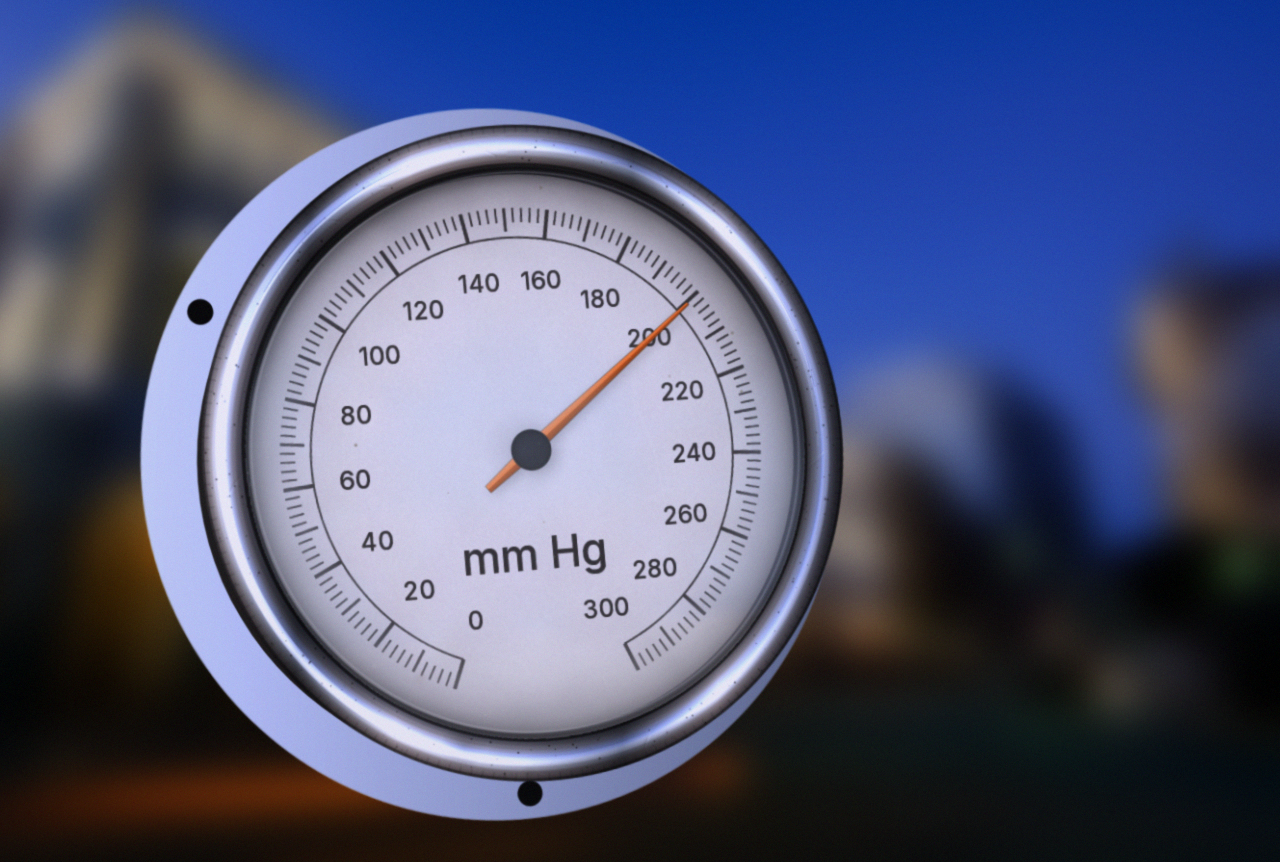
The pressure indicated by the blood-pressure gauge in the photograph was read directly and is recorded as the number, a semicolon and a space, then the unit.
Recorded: 200; mmHg
